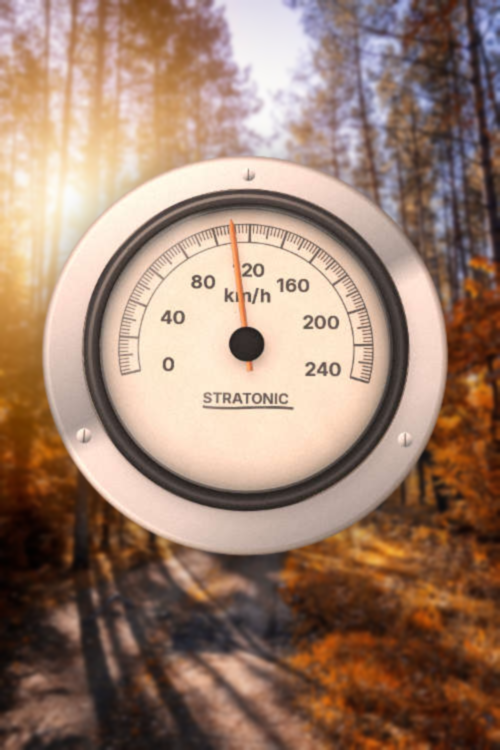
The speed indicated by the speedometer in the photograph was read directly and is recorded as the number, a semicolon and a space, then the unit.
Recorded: 110; km/h
